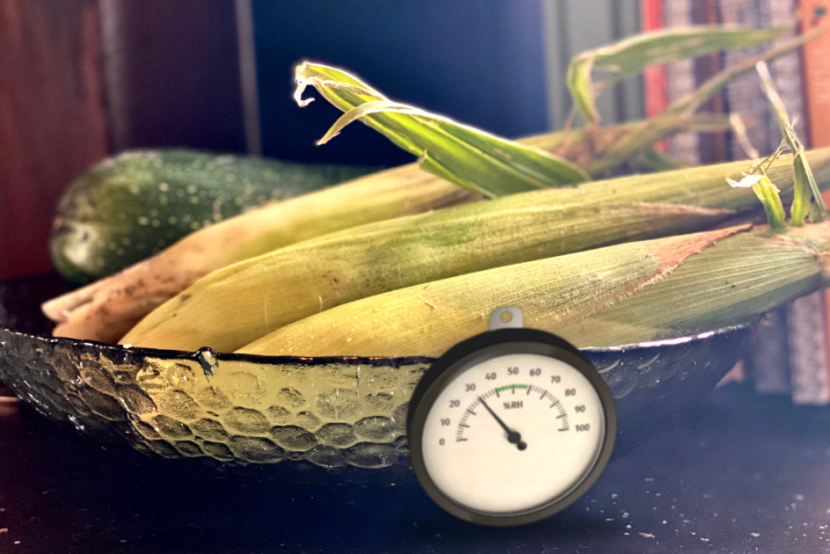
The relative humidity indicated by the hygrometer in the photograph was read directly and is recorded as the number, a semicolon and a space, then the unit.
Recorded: 30; %
